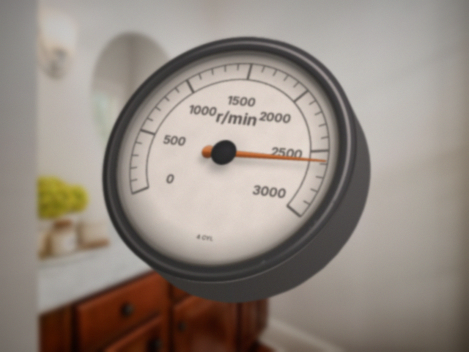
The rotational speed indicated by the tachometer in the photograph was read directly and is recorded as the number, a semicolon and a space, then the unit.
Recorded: 2600; rpm
